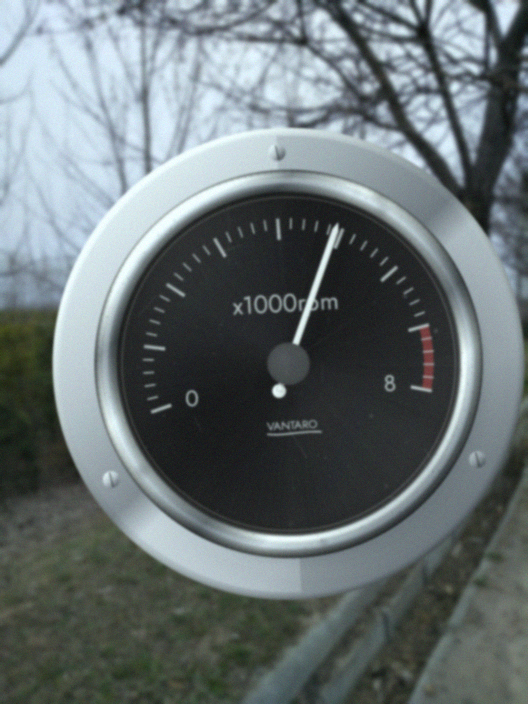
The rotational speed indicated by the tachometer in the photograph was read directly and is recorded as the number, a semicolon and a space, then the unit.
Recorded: 4900; rpm
